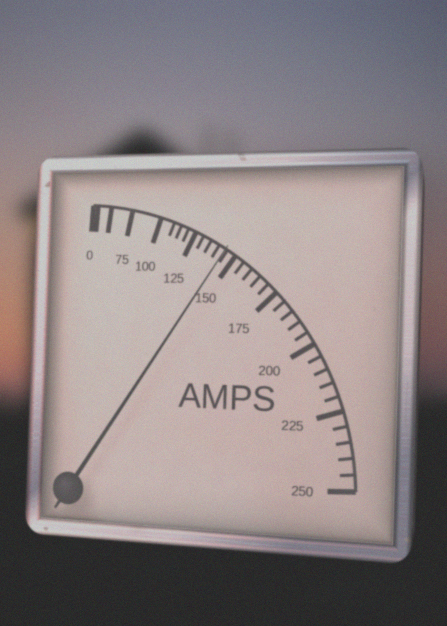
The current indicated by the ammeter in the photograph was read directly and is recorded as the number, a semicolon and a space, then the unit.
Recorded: 145; A
